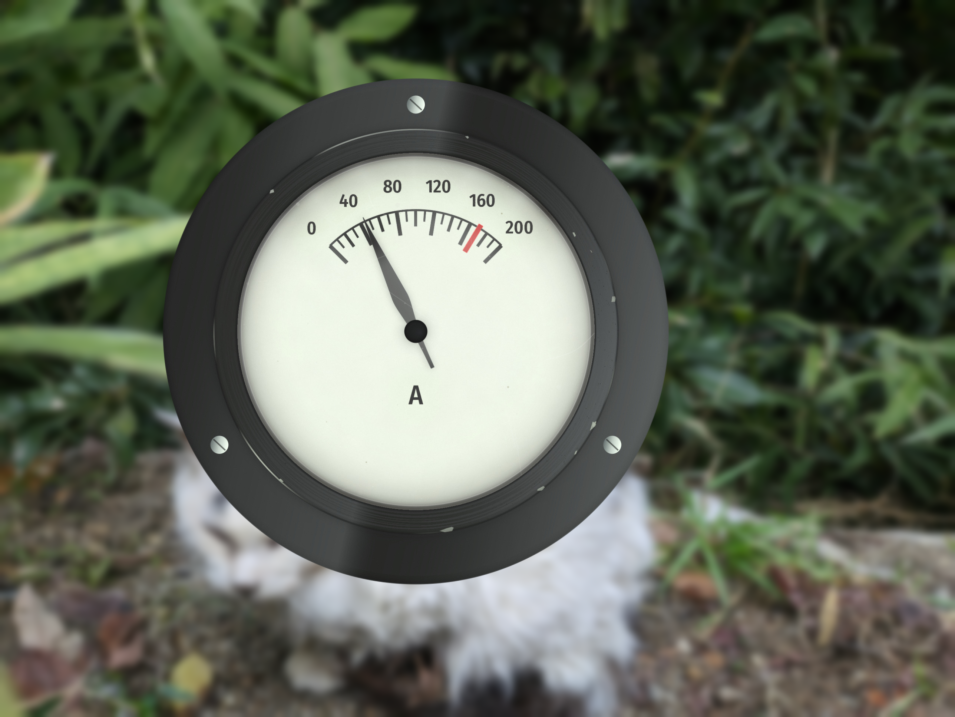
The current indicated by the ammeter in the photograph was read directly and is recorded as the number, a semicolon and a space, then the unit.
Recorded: 45; A
